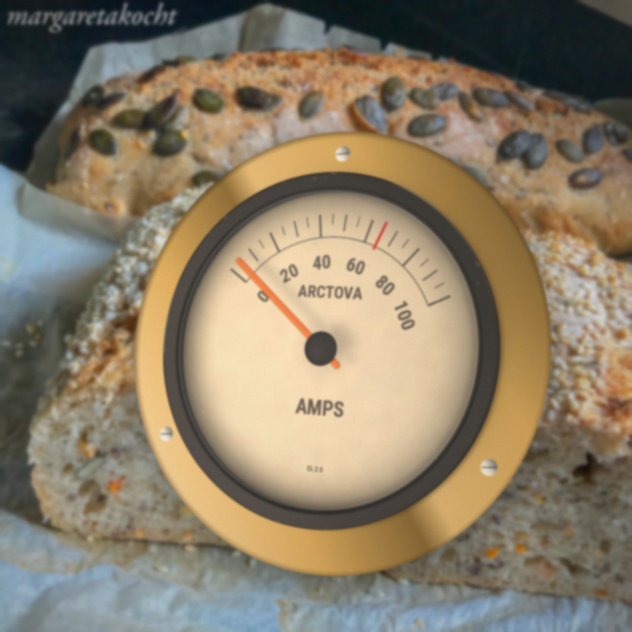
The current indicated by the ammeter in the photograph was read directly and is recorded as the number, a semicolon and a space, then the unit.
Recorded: 5; A
